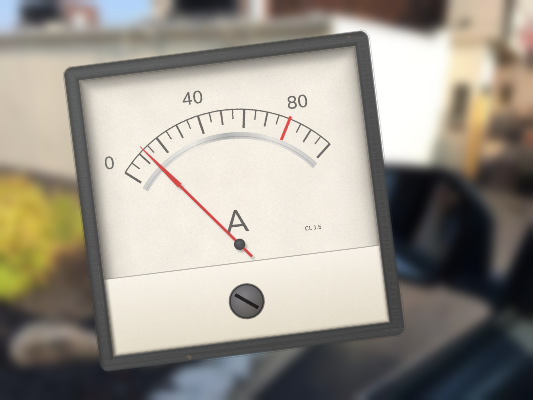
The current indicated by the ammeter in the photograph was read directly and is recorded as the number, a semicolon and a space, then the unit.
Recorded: 12.5; A
